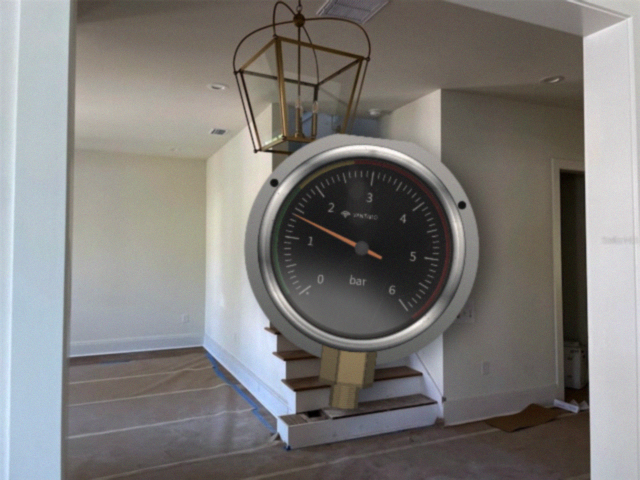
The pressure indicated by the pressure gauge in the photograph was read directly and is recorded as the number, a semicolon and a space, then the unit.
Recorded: 1.4; bar
